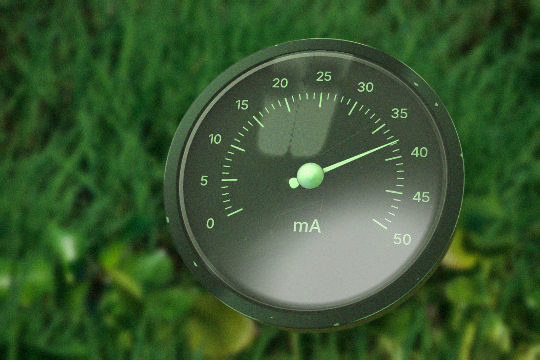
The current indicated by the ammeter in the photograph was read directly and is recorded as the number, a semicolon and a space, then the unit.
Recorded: 38; mA
